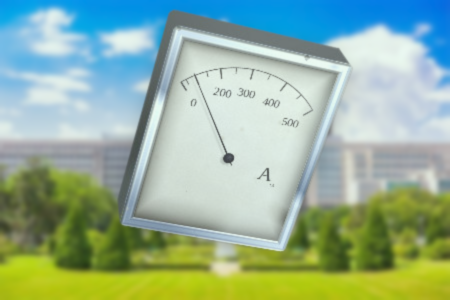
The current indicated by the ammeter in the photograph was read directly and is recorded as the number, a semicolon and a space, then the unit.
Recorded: 100; A
